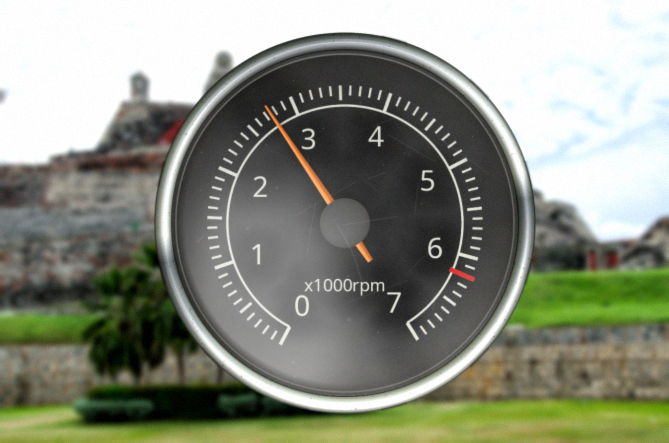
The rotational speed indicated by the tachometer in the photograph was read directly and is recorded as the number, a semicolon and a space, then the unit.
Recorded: 2750; rpm
